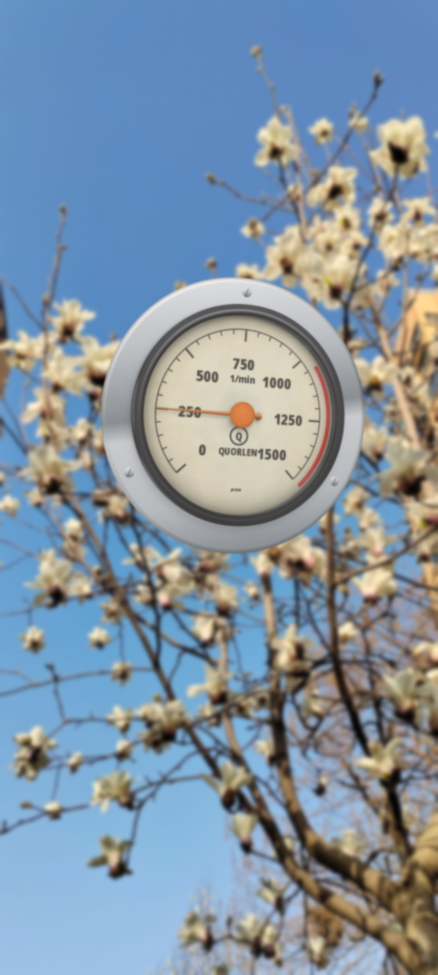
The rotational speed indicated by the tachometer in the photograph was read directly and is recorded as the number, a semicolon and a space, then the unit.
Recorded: 250; rpm
